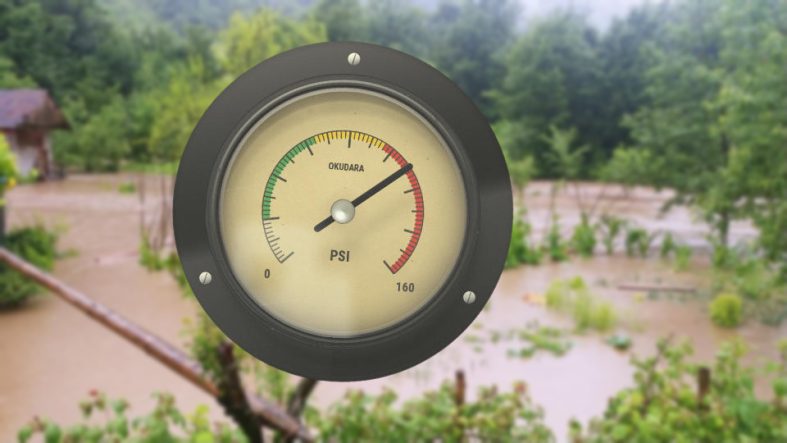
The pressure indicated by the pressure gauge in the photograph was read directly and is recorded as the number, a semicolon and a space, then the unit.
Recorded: 110; psi
